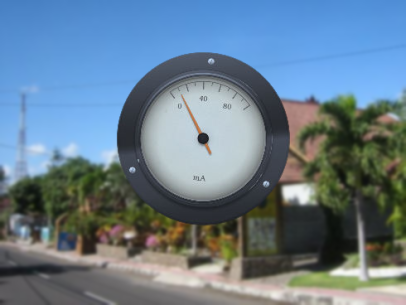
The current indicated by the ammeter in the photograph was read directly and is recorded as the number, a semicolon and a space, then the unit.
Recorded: 10; mA
